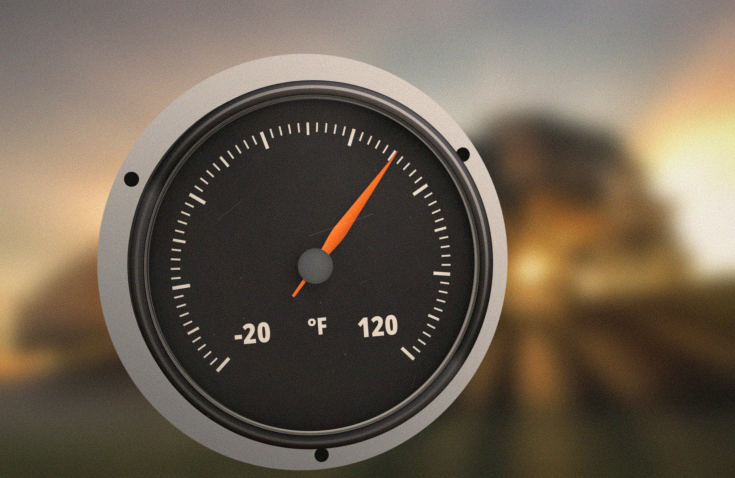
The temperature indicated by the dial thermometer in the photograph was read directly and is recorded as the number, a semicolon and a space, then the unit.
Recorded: 70; °F
